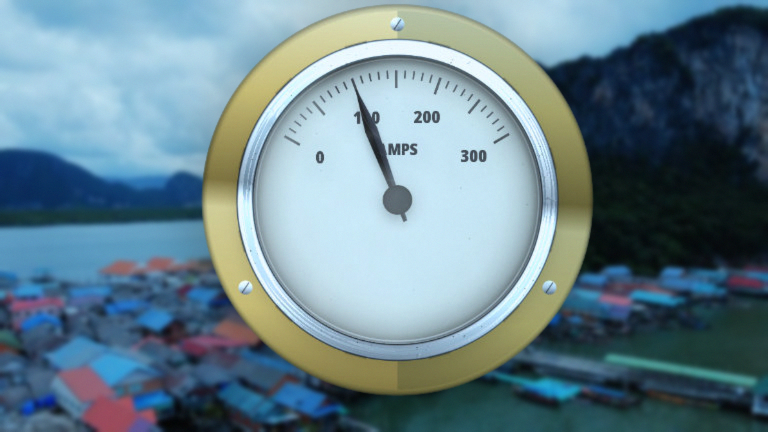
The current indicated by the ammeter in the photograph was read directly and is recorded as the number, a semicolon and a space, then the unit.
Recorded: 100; A
